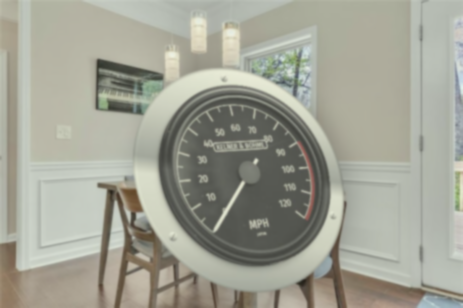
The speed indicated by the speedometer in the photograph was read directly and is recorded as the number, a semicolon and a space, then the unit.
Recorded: 0; mph
